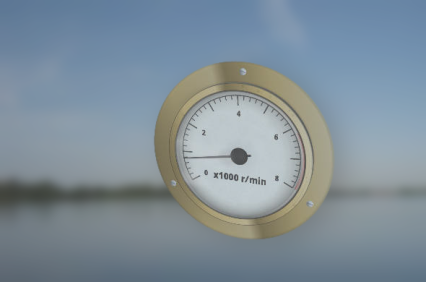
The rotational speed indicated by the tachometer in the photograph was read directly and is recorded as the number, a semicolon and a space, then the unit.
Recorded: 800; rpm
